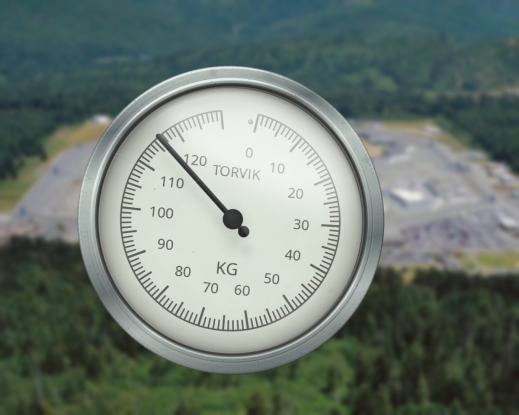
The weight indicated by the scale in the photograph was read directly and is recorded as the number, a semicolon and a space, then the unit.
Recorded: 116; kg
